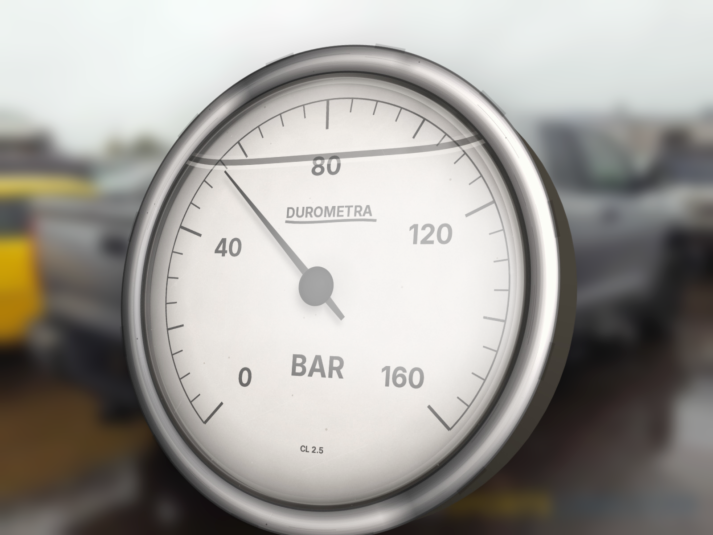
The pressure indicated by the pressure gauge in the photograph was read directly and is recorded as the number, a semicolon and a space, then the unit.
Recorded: 55; bar
